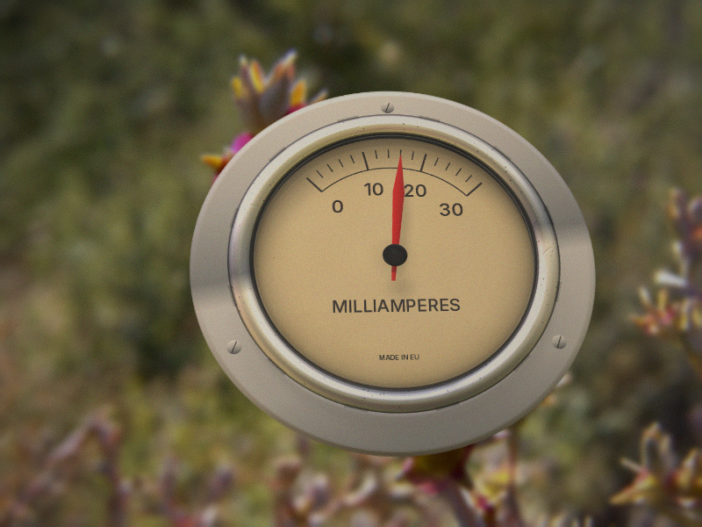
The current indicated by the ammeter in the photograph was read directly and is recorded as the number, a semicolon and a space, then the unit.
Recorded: 16; mA
